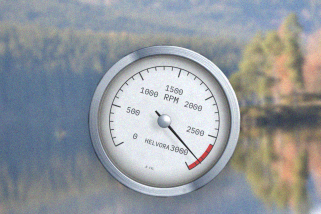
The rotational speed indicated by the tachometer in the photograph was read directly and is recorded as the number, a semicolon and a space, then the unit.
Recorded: 2850; rpm
